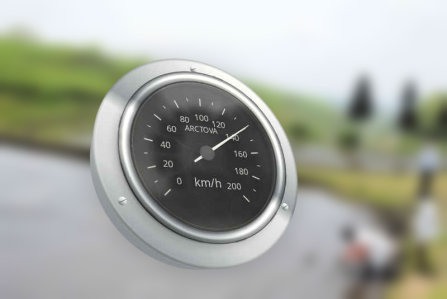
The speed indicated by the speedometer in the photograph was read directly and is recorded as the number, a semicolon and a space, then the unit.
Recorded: 140; km/h
